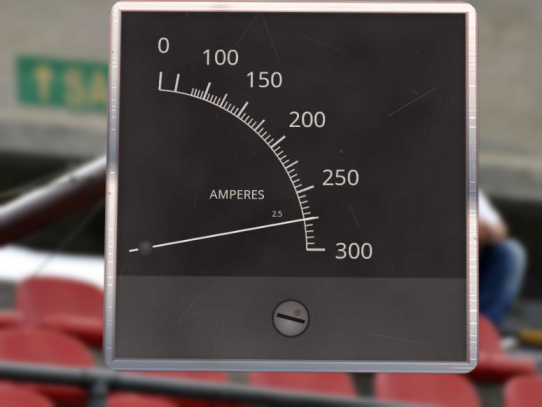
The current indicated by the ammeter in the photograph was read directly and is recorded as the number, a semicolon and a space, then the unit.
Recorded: 275; A
